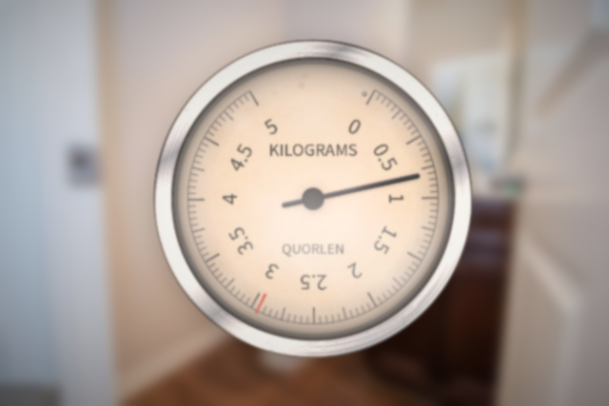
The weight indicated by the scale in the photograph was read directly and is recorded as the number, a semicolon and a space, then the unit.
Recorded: 0.8; kg
